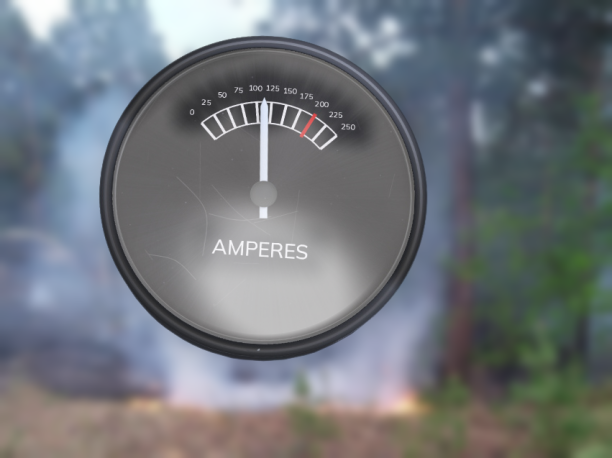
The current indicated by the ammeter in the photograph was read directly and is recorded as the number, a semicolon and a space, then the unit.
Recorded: 112.5; A
